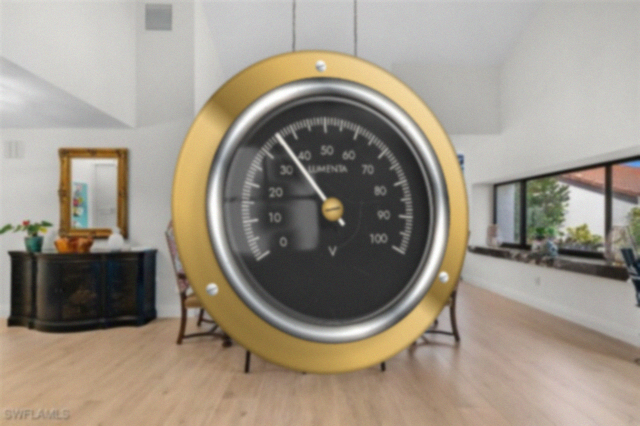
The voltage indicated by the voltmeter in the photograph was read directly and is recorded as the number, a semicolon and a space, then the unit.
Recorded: 35; V
